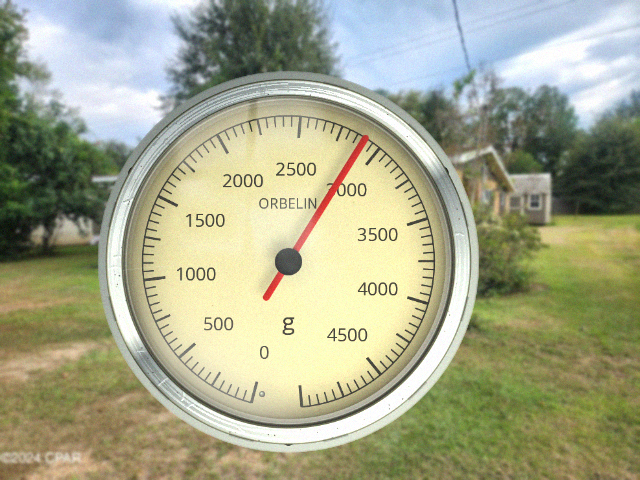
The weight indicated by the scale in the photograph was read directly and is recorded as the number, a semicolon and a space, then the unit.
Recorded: 2900; g
